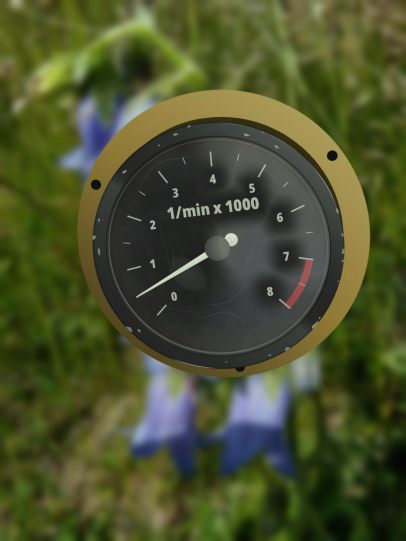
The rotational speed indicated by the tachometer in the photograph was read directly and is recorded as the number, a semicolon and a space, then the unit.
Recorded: 500; rpm
